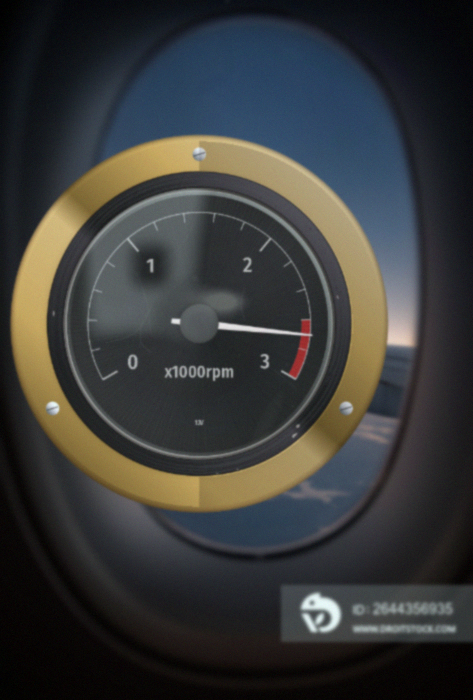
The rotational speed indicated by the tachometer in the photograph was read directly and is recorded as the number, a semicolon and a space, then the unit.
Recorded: 2700; rpm
